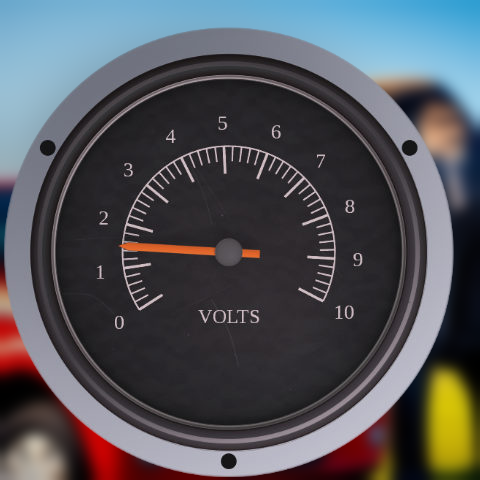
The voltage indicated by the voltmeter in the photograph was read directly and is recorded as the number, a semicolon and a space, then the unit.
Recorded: 1.5; V
